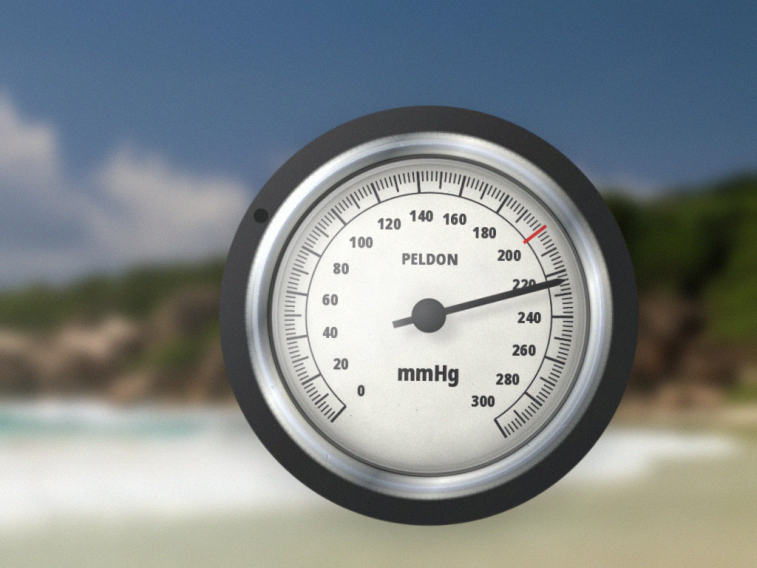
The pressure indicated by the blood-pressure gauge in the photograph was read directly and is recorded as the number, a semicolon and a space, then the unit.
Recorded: 224; mmHg
